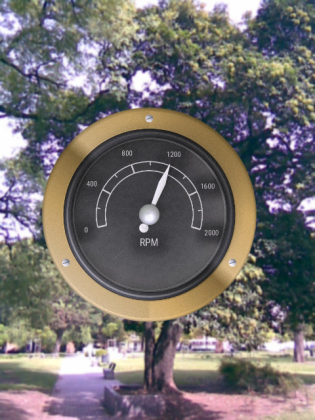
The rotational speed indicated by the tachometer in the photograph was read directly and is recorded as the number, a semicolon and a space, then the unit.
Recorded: 1200; rpm
